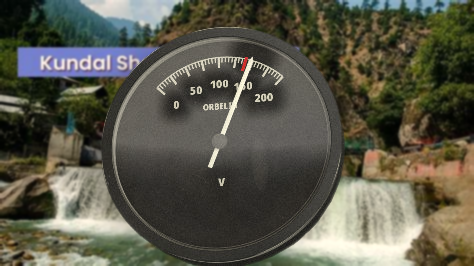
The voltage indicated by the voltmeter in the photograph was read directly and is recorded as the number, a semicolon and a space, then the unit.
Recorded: 150; V
